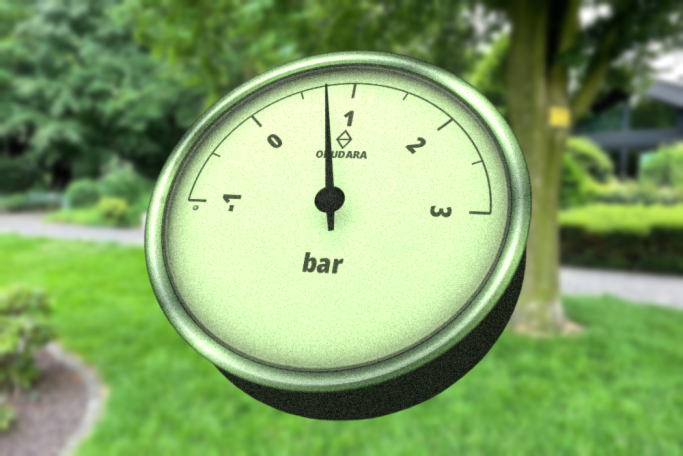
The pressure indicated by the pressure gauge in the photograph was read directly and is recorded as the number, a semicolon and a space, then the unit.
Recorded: 0.75; bar
